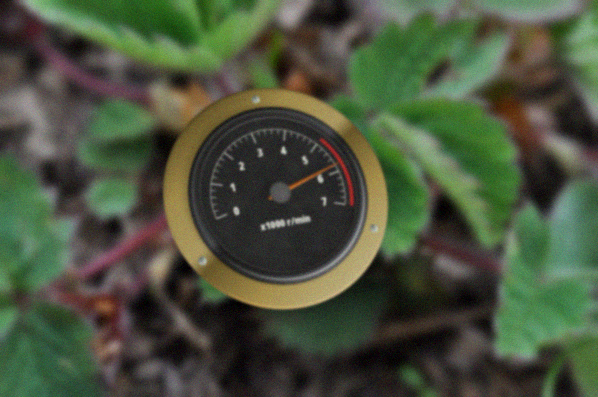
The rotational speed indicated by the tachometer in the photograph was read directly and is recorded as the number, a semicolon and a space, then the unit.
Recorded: 5800; rpm
